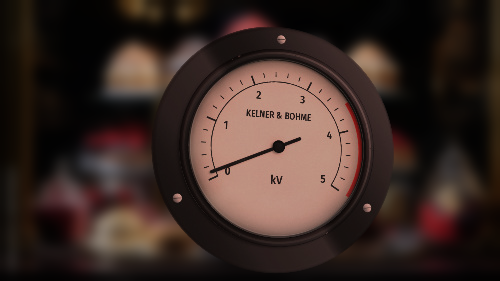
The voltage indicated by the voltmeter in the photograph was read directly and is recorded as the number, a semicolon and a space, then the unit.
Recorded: 0.1; kV
